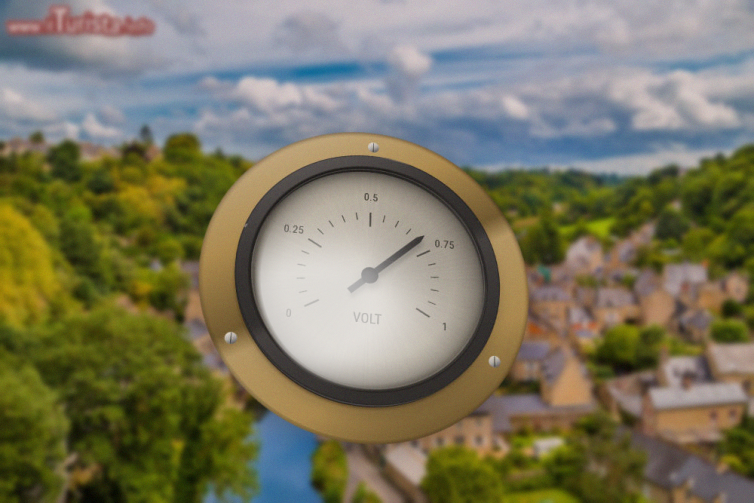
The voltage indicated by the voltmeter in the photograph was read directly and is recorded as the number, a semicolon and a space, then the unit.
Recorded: 0.7; V
